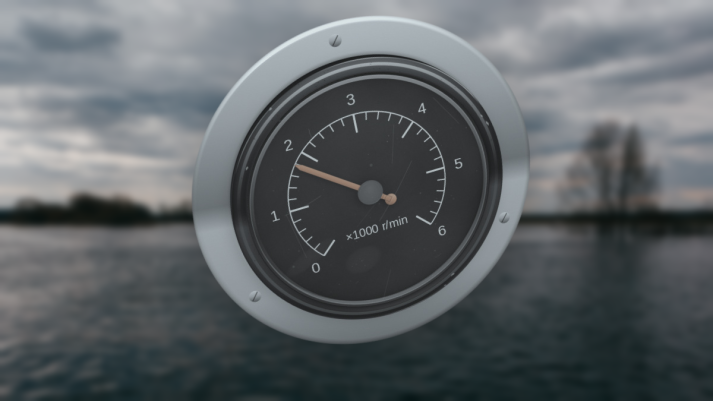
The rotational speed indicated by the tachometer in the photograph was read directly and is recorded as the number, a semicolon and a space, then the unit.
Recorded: 1800; rpm
